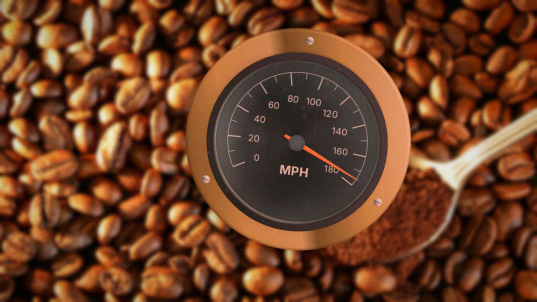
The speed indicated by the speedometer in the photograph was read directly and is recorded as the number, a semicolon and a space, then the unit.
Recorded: 175; mph
